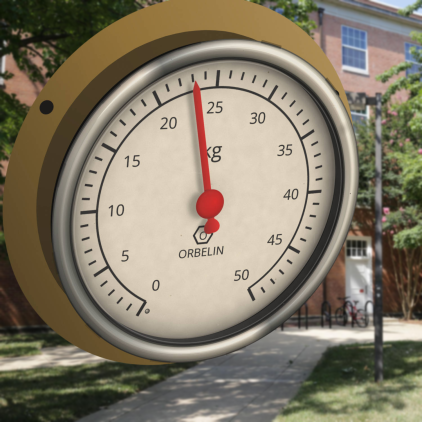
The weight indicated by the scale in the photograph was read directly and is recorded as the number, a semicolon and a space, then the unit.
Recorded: 23; kg
